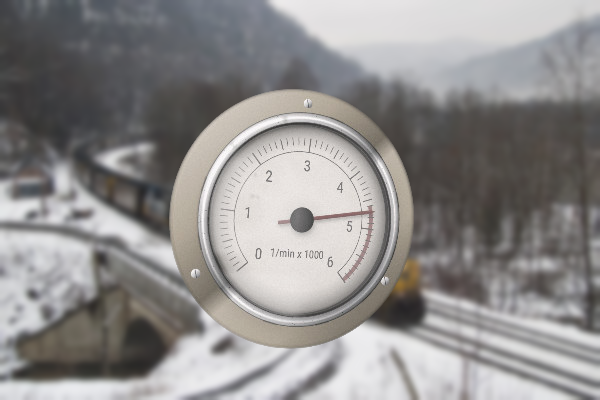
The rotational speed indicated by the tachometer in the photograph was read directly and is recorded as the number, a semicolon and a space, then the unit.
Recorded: 4700; rpm
